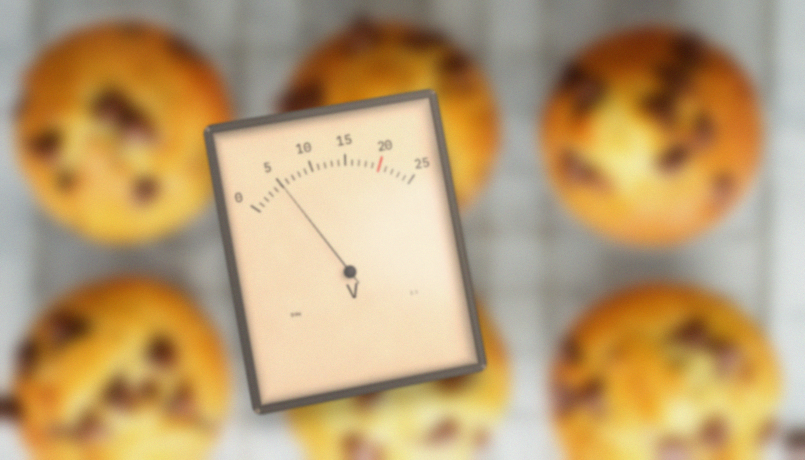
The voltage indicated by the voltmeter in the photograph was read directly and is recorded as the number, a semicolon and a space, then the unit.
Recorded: 5; V
